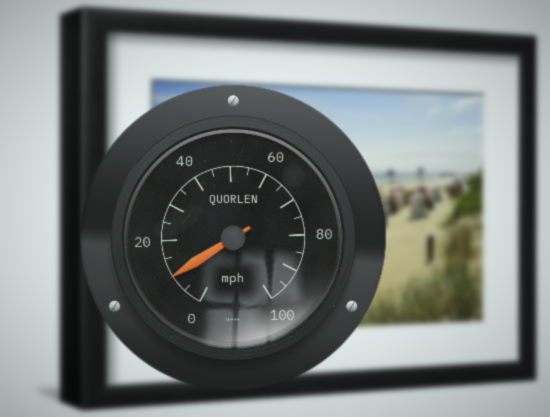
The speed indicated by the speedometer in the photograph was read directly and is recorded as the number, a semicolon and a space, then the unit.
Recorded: 10; mph
